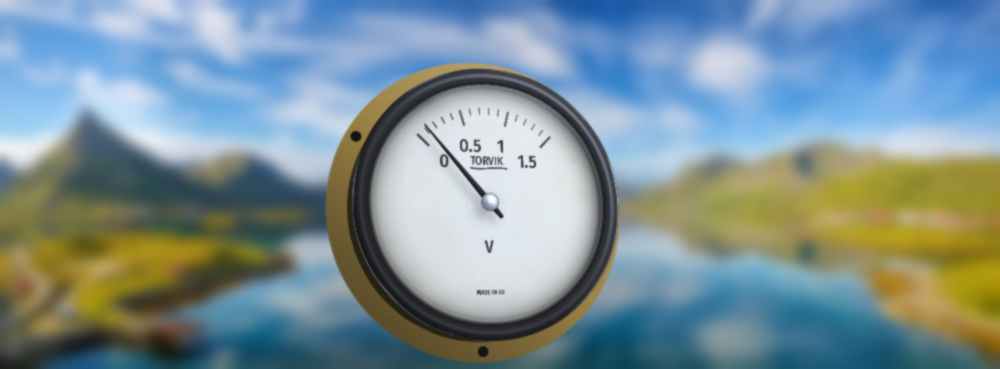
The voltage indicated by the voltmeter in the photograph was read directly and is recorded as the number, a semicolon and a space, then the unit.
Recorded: 0.1; V
